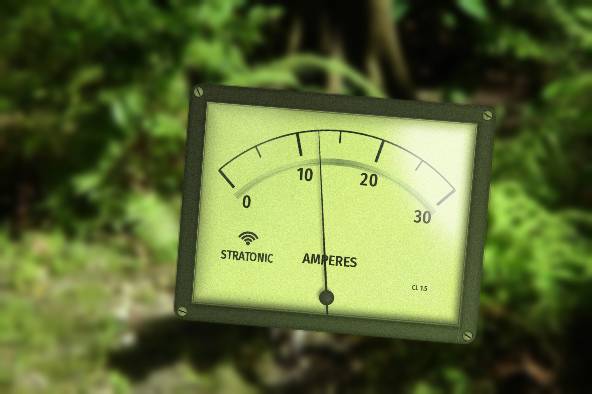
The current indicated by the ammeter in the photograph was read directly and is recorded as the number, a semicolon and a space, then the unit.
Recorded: 12.5; A
